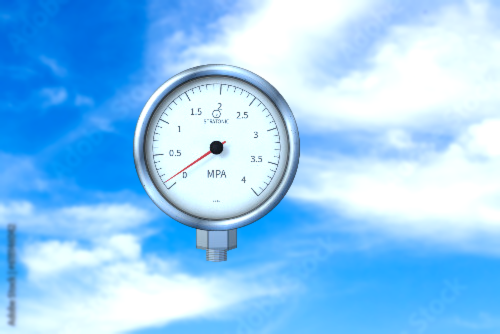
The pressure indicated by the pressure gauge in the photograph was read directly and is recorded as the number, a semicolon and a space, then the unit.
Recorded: 0.1; MPa
